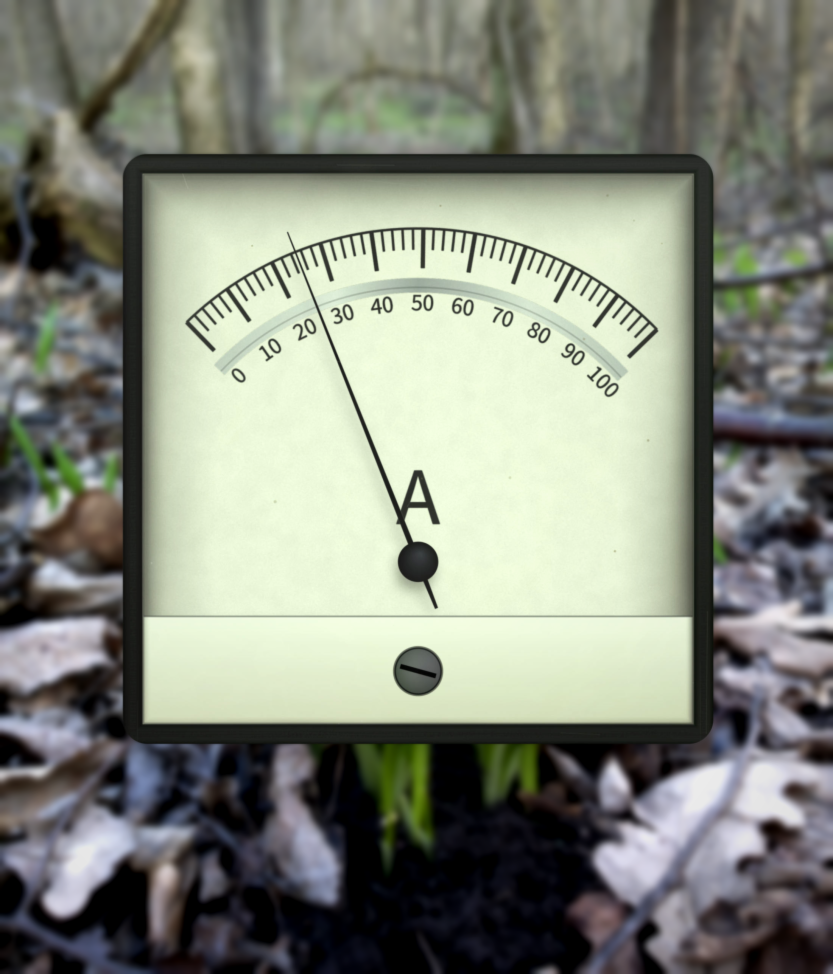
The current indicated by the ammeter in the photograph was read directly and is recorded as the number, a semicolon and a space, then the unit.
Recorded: 25; A
